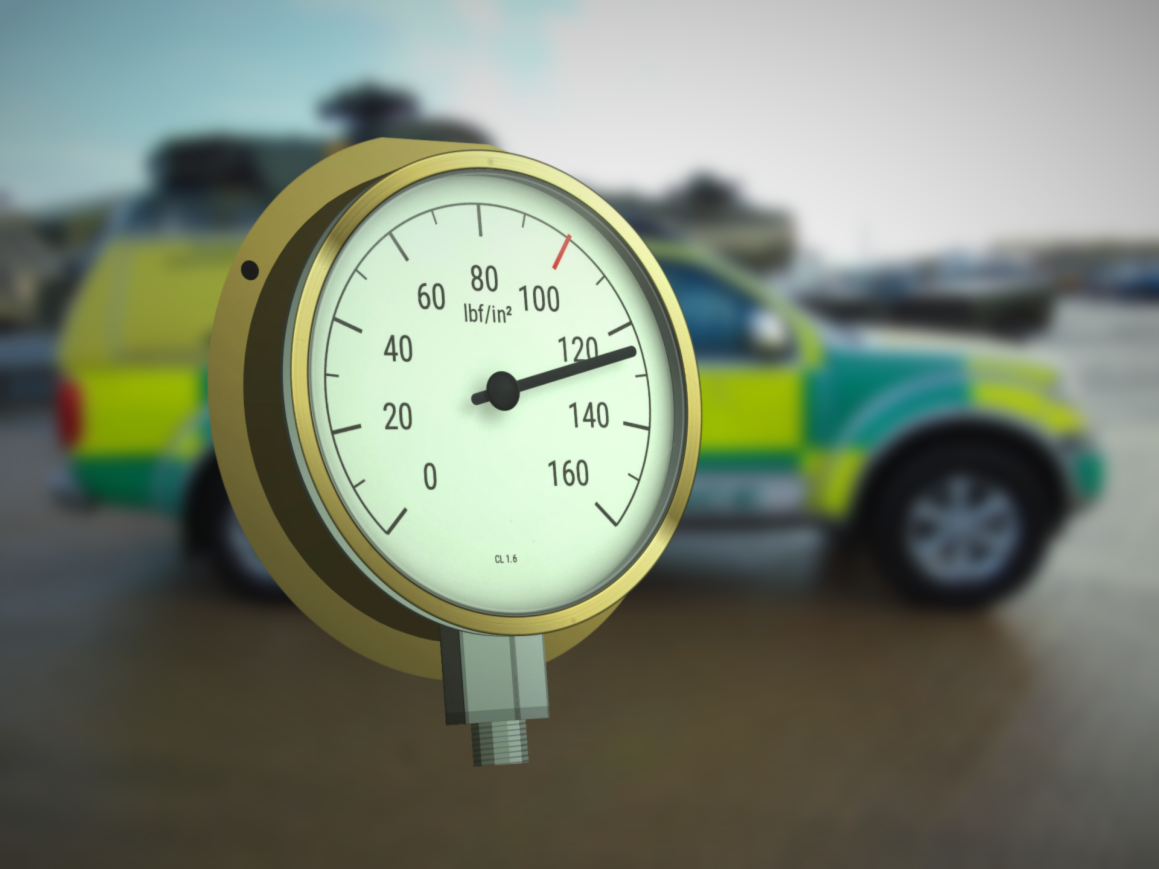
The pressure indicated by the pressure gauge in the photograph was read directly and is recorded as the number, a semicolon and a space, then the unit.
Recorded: 125; psi
